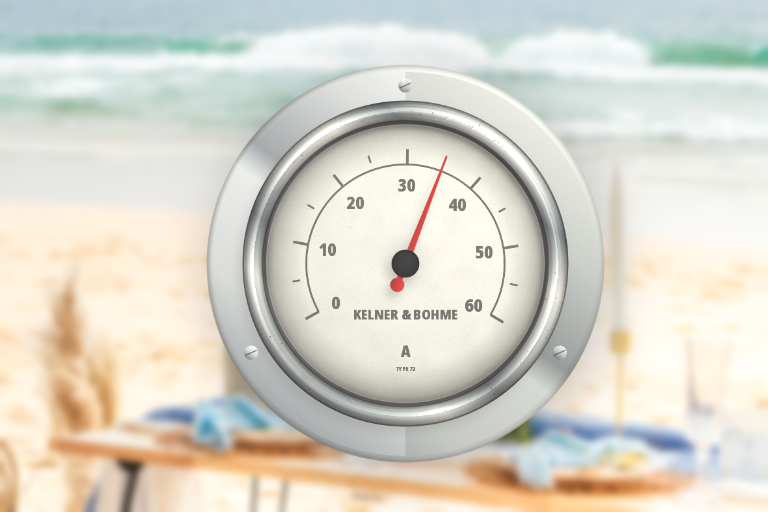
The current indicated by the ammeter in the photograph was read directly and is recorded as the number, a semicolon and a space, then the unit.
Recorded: 35; A
